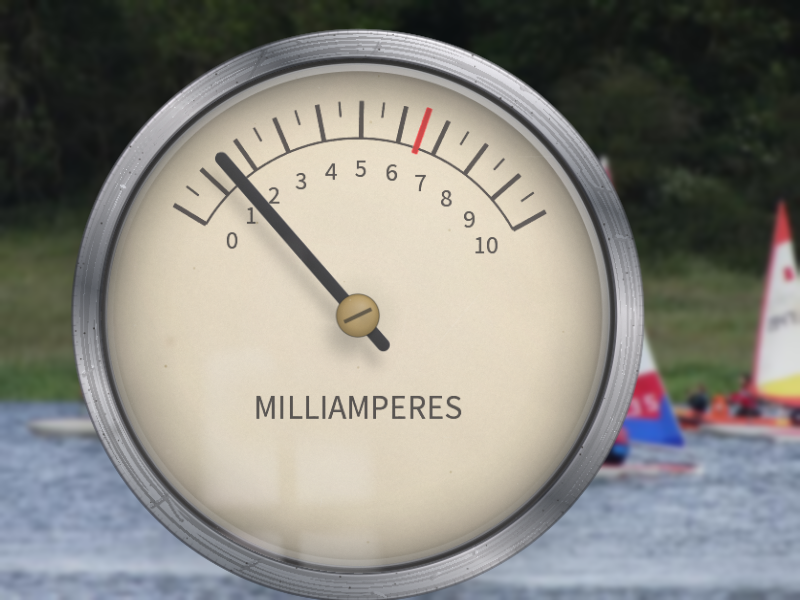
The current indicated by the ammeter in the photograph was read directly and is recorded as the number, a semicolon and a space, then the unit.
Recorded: 1.5; mA
